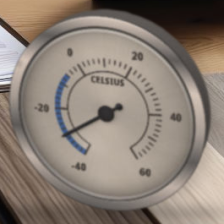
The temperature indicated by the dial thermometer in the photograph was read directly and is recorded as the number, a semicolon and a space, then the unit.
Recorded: -30; °C
